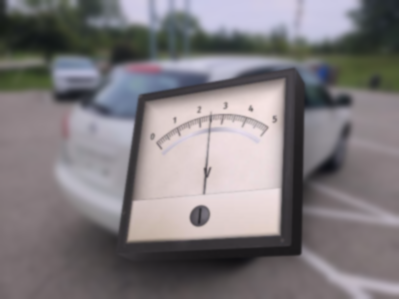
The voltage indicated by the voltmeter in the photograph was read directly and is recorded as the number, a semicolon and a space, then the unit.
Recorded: 2.5; V
